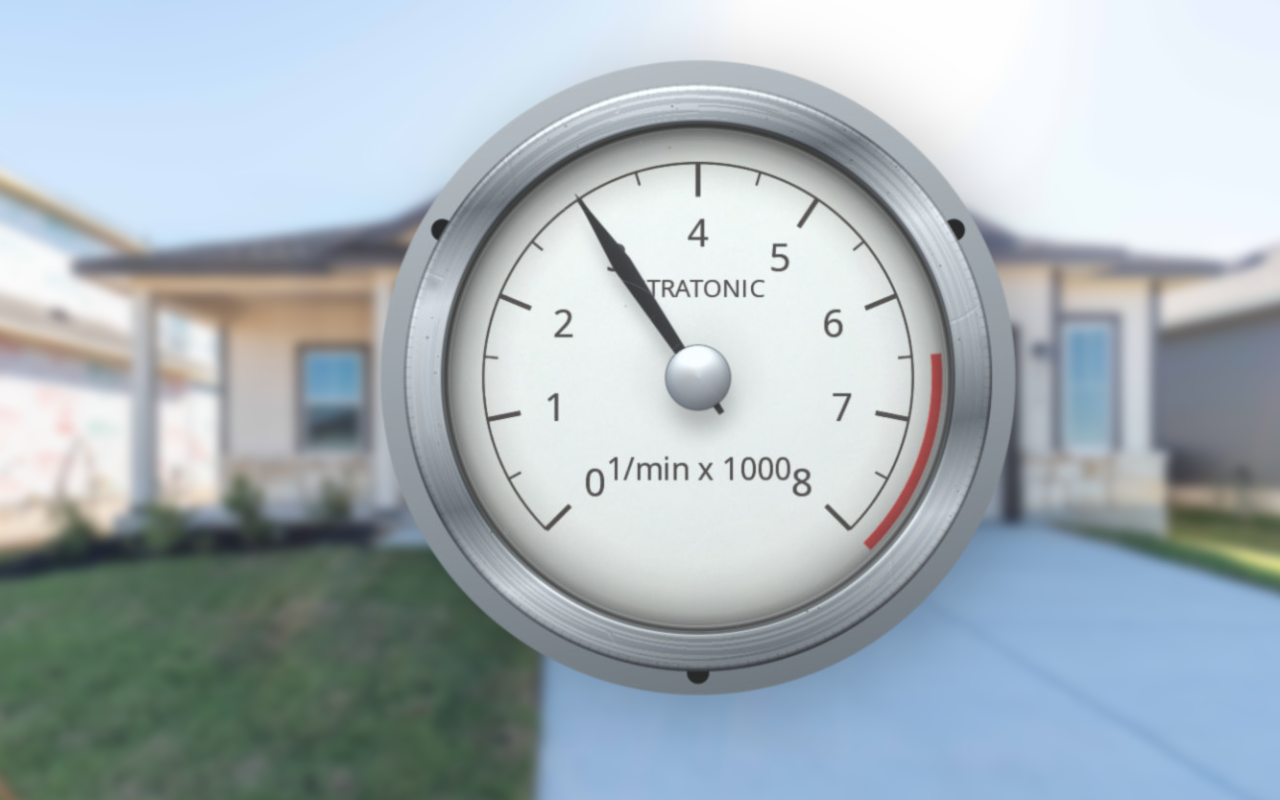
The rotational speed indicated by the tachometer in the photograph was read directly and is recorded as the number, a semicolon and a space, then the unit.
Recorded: 3000; rpm
